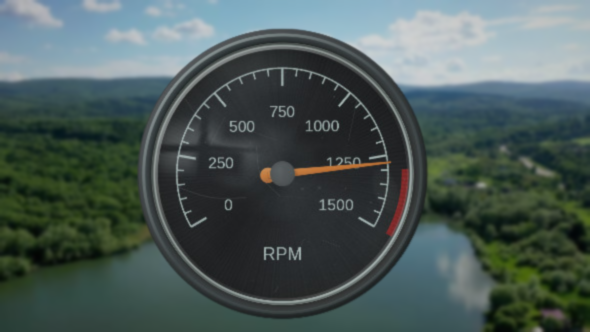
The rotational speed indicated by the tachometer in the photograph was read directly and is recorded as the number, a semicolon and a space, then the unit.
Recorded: 1275; rpm
